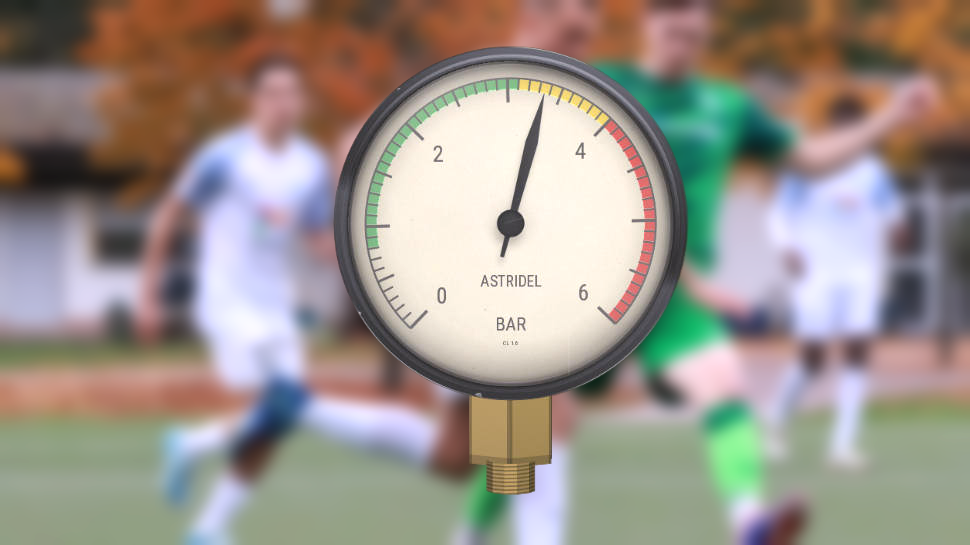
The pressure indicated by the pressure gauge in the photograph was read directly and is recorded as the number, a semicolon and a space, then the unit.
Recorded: 3.35; bar
